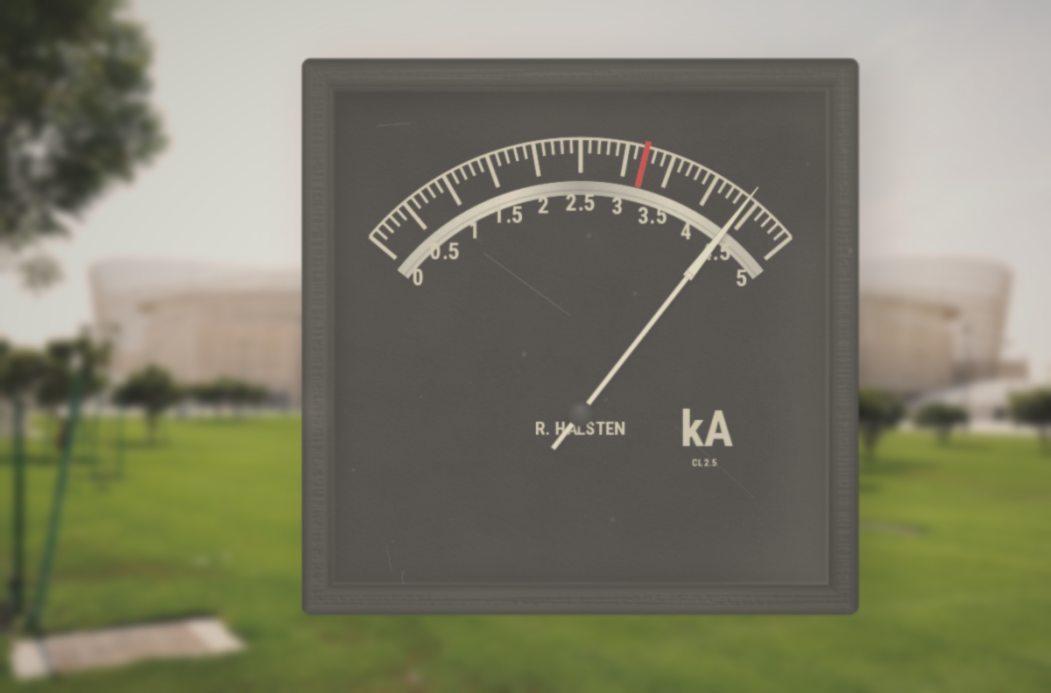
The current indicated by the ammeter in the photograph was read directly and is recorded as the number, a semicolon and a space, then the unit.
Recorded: 4.4; kA
